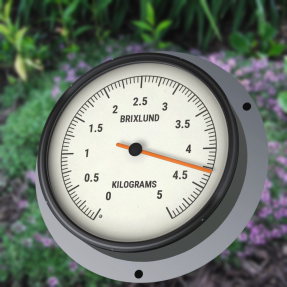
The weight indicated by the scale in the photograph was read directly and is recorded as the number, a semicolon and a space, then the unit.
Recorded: 4.3; kg
